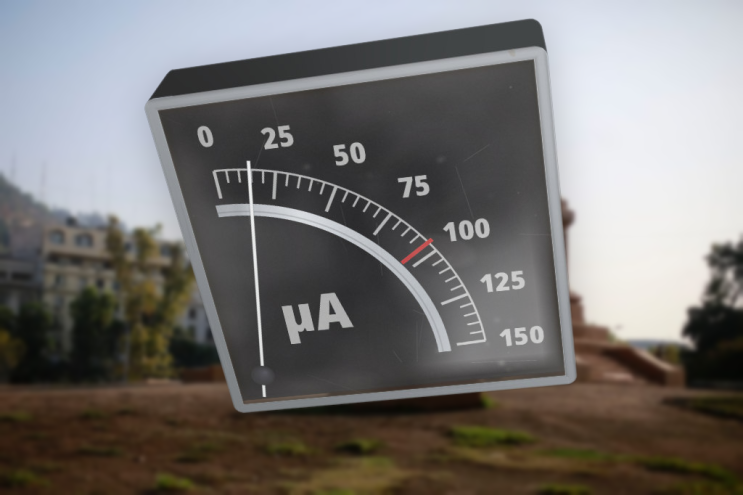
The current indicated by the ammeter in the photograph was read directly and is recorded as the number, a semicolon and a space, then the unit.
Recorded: 15; µA
